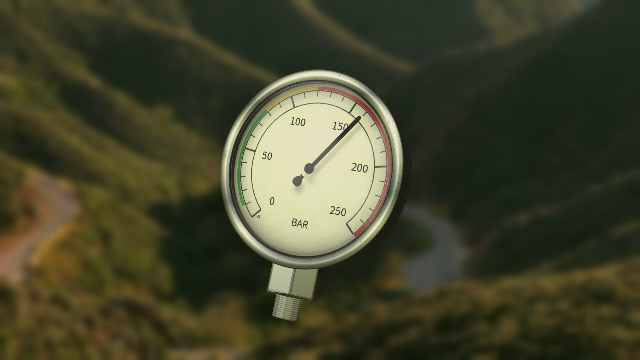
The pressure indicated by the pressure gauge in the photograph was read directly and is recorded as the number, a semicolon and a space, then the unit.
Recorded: 160; bar
